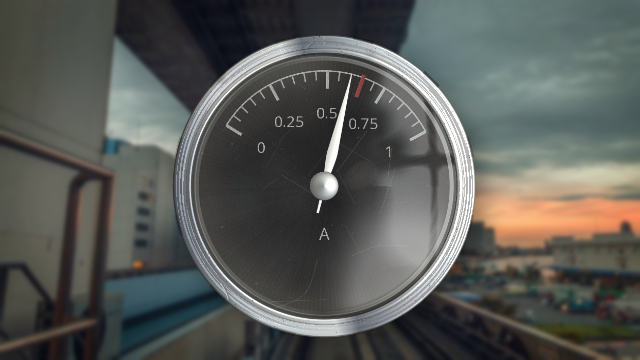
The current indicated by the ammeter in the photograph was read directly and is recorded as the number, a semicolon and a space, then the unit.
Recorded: 0.6; A
